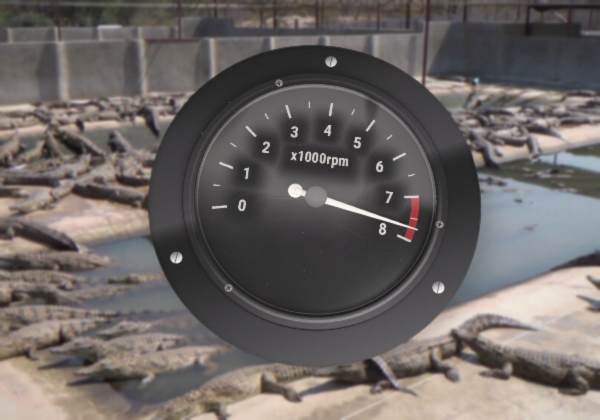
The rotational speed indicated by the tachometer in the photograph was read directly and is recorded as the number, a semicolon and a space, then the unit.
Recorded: 7750; rpm
